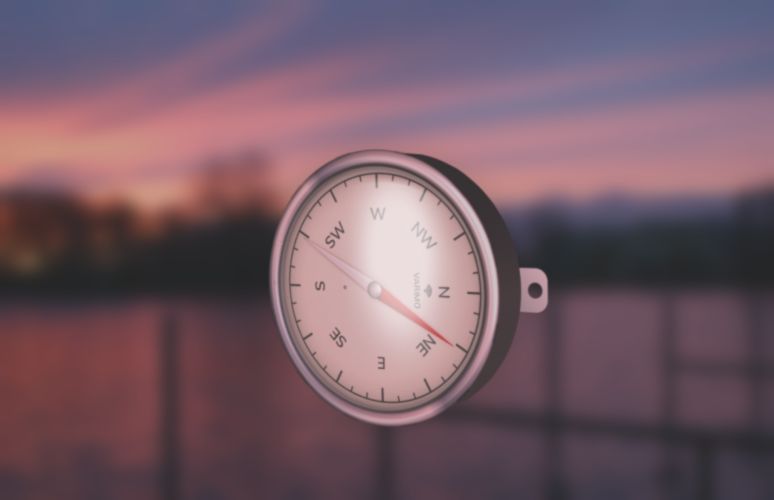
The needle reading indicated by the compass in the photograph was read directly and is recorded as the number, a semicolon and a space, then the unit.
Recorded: 30; °
